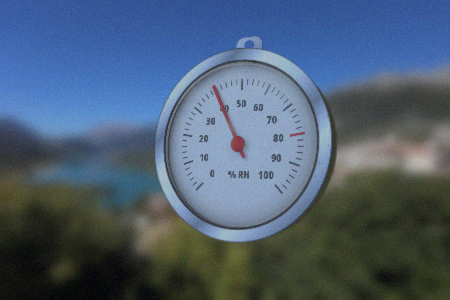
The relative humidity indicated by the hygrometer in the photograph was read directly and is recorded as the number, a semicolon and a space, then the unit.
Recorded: 40; %
